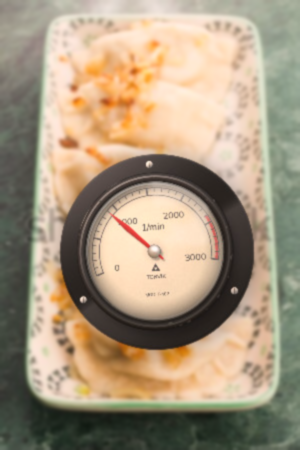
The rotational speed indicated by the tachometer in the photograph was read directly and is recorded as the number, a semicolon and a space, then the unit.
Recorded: 900; rpm
